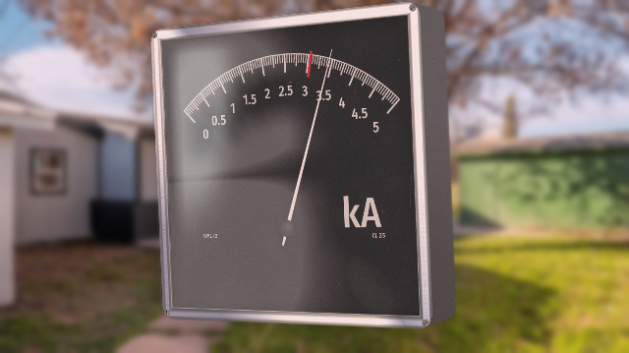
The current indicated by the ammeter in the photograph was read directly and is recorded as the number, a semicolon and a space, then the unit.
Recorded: 3.5; kA
